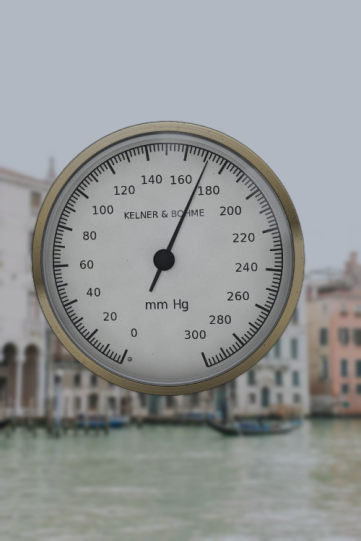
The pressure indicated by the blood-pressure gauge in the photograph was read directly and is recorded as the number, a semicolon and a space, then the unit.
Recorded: 172; mmHg
